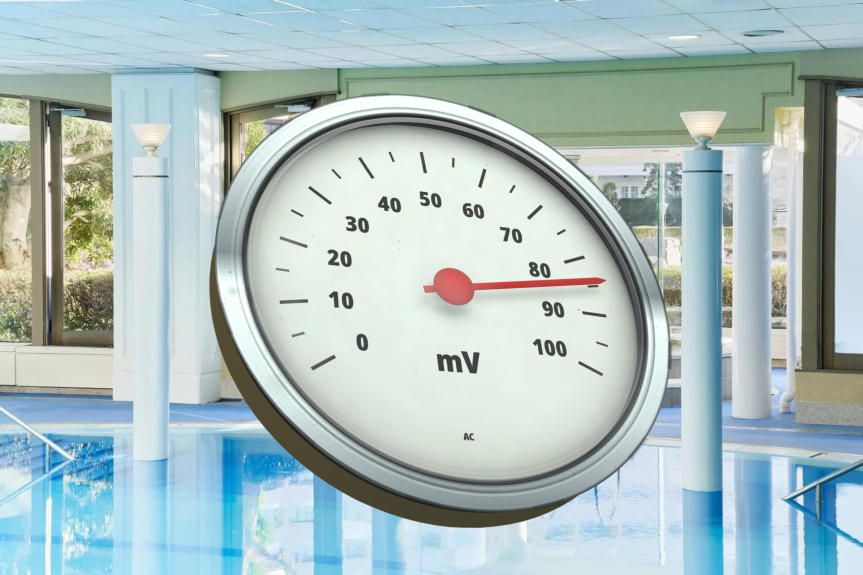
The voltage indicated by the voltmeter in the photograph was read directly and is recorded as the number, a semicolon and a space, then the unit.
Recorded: 85; mV
